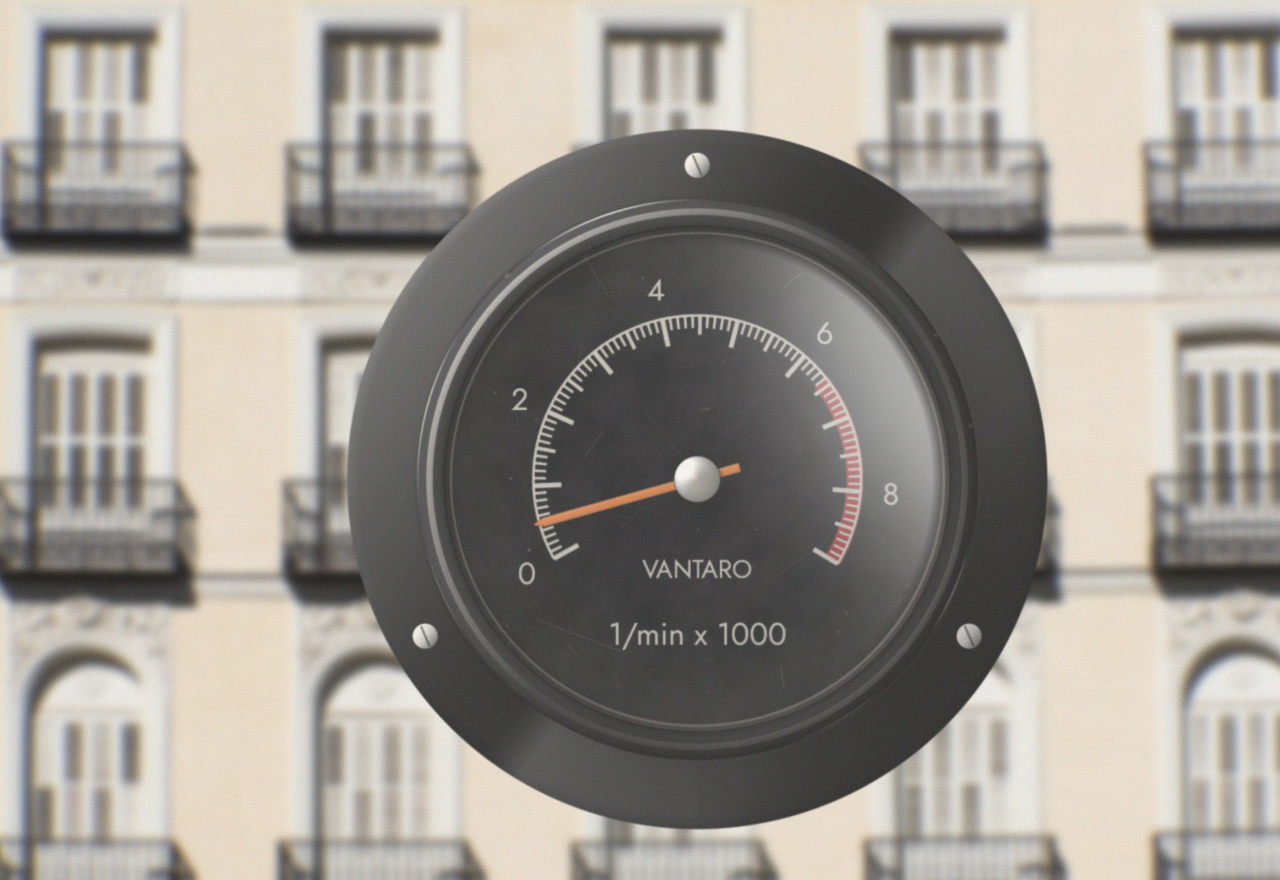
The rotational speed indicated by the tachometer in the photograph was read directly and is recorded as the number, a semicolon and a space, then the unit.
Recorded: 500; rpm
